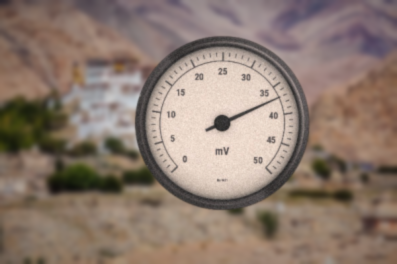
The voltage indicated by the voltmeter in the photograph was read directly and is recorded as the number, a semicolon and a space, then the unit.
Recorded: 37; mV
